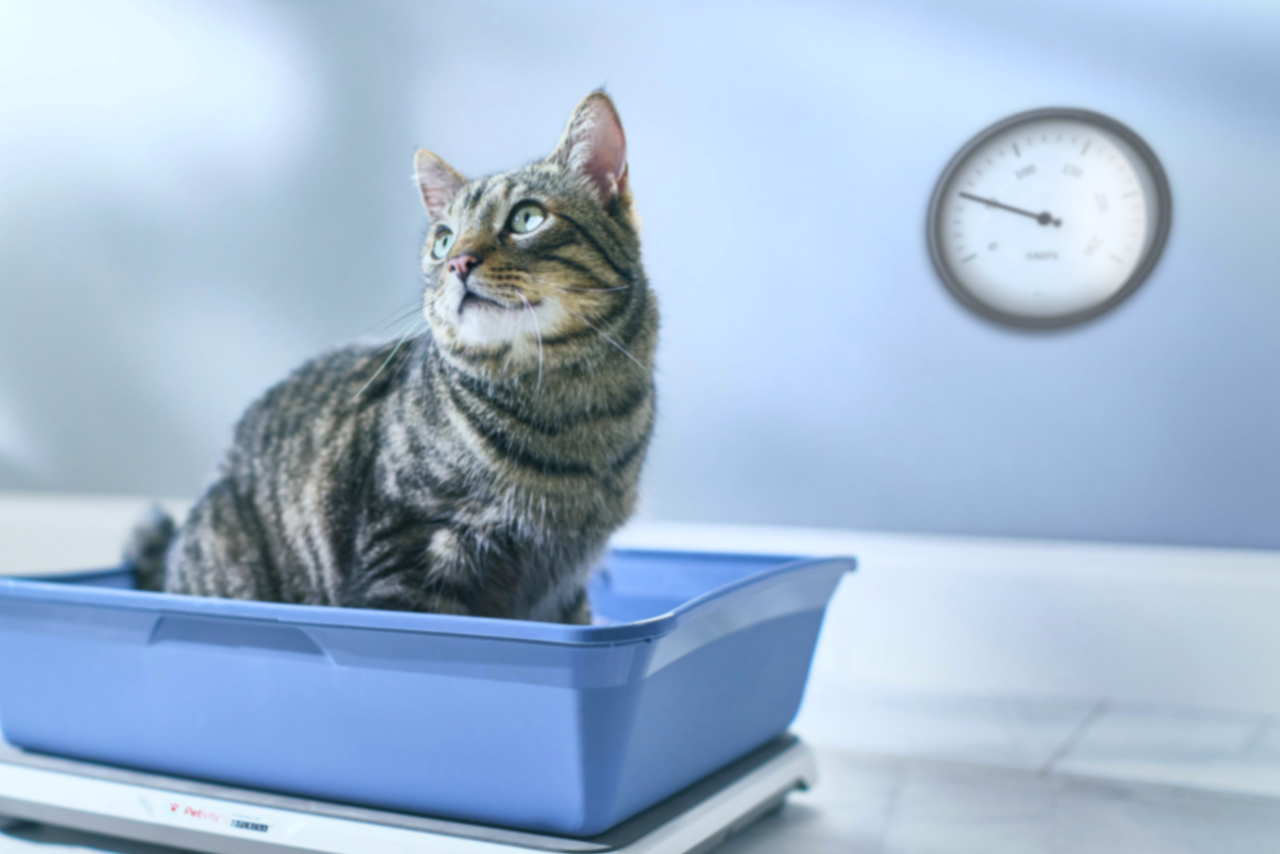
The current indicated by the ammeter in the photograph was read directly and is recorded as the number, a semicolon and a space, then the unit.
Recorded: 50; A
